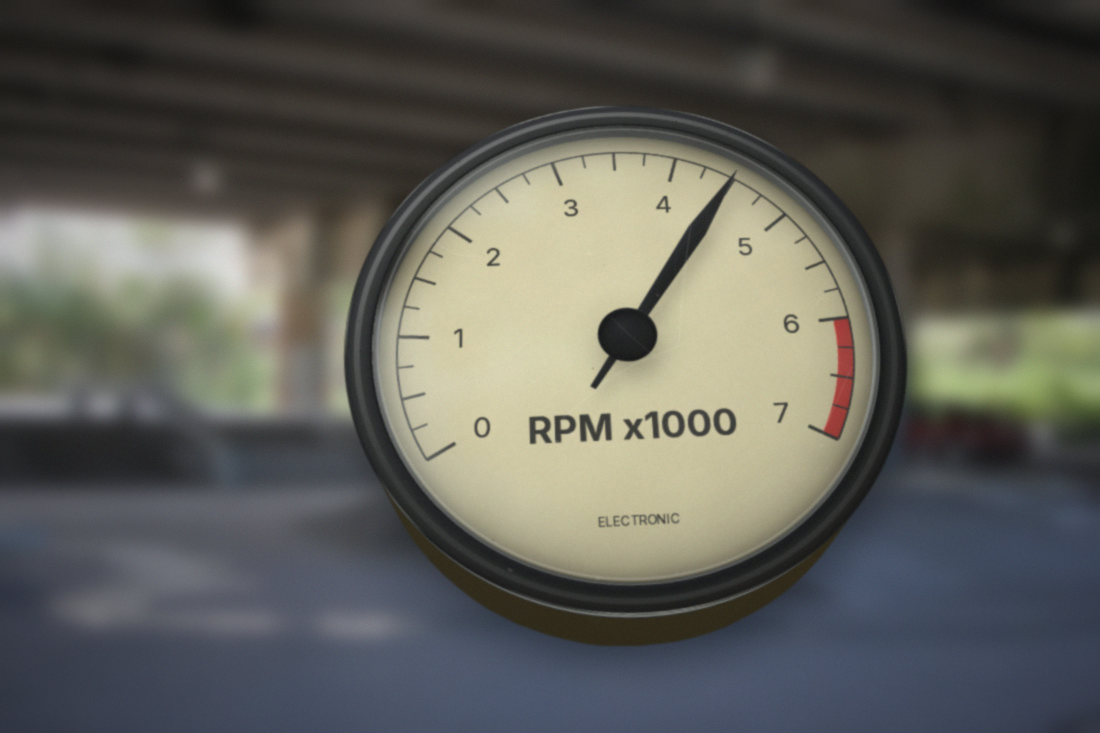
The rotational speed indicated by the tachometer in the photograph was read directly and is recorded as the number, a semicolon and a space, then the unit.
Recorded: 4500; rpm
